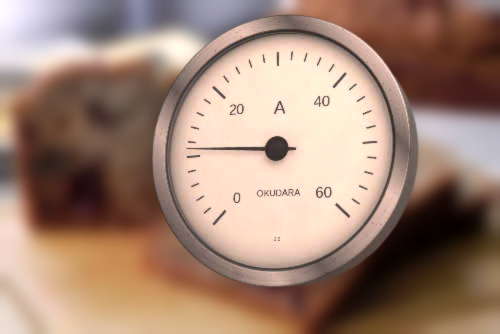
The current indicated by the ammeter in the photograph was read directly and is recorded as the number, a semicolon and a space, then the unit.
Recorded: 11; A
